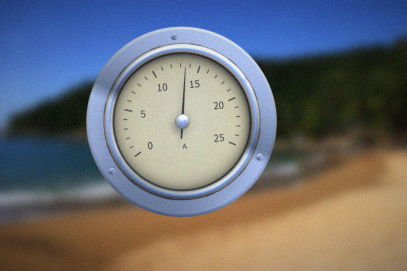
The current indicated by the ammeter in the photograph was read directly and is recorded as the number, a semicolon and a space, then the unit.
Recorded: 13.5; A
